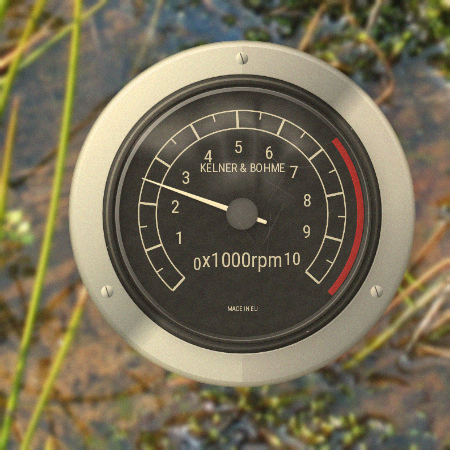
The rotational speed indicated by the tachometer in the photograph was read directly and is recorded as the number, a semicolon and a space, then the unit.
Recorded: 2500; rpm
